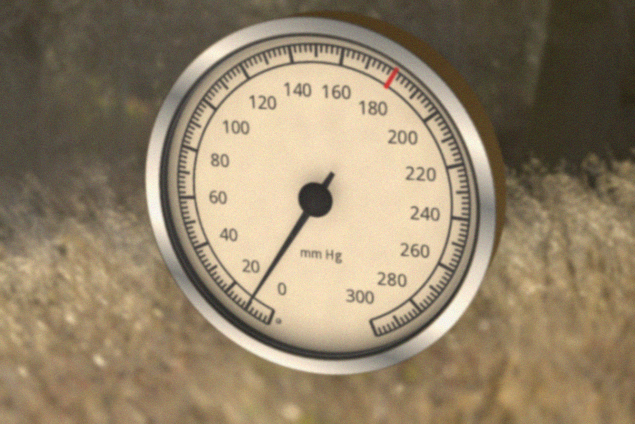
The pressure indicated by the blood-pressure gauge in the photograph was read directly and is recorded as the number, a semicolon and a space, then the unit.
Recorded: 10; mmHg
